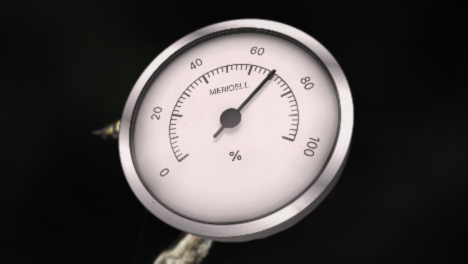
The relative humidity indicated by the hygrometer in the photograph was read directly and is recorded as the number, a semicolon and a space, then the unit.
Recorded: 70; %
